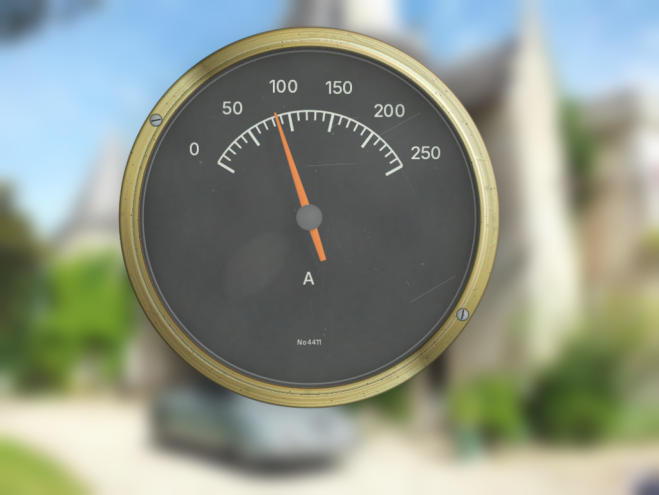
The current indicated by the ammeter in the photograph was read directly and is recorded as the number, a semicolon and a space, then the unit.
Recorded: 85; A
